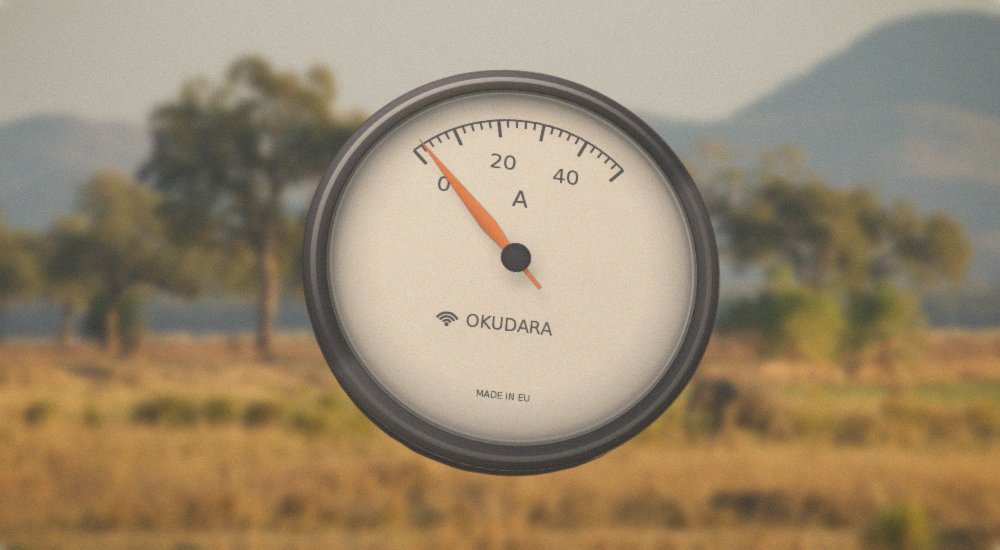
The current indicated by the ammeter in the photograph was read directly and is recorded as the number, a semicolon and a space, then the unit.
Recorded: 2; A
